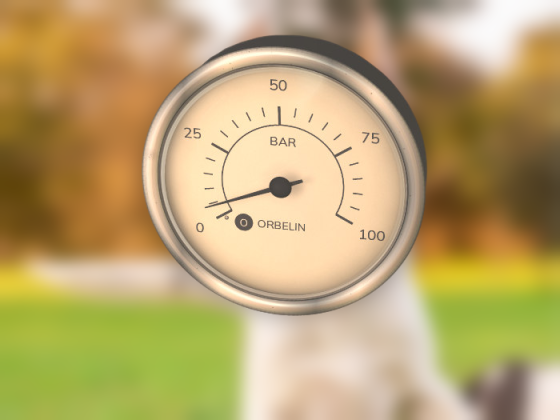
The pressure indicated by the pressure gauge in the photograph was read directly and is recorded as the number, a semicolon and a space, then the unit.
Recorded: 5; bar
